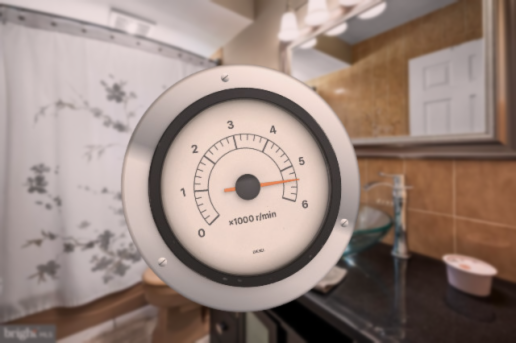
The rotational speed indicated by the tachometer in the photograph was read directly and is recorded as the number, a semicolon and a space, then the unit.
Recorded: 5400; rpm
